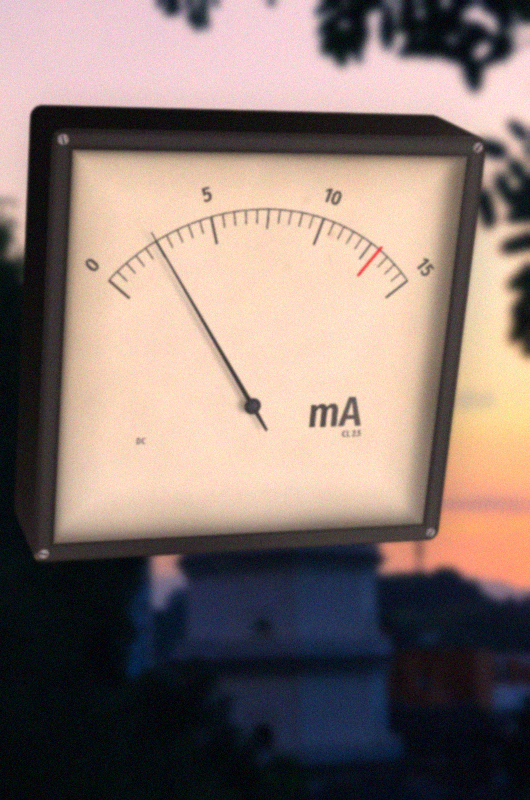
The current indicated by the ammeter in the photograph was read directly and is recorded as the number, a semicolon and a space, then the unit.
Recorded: 2.5; mA
